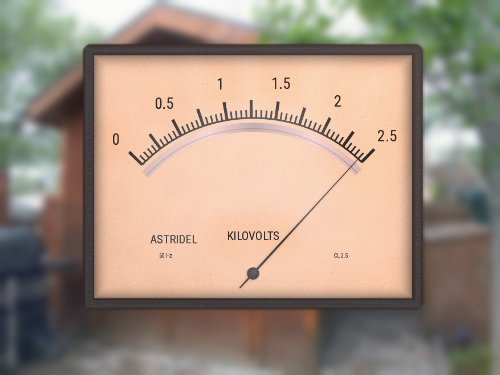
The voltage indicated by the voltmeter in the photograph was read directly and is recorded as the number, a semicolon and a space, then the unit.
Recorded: 2.45; kV
